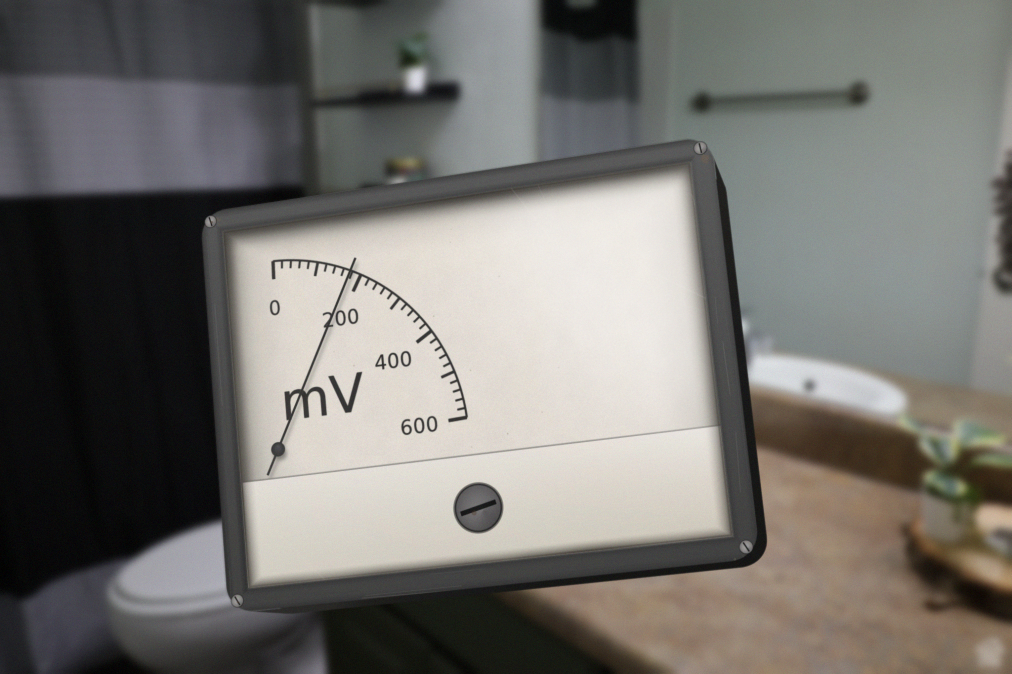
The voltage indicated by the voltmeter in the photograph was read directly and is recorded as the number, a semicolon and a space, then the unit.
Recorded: 180; mV
